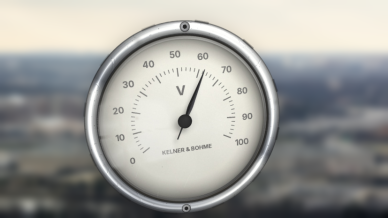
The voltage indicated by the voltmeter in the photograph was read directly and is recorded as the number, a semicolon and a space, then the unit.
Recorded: 62; V
